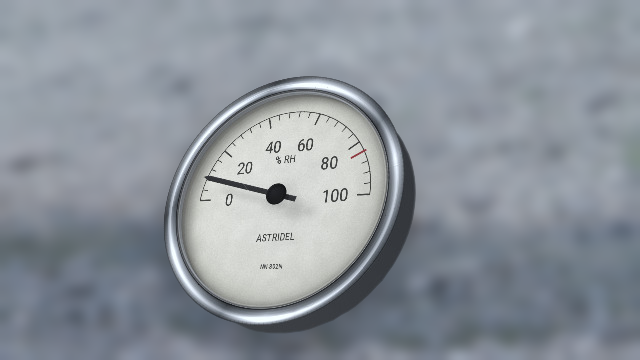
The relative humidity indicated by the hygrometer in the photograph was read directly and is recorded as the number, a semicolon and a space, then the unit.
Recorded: 8; %
